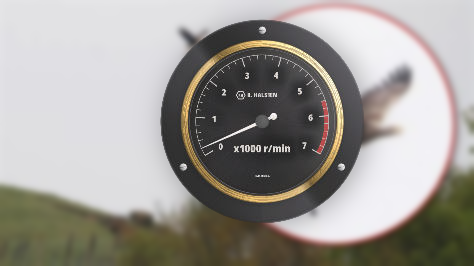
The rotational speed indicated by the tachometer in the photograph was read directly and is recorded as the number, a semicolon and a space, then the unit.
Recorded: 200; rpm
